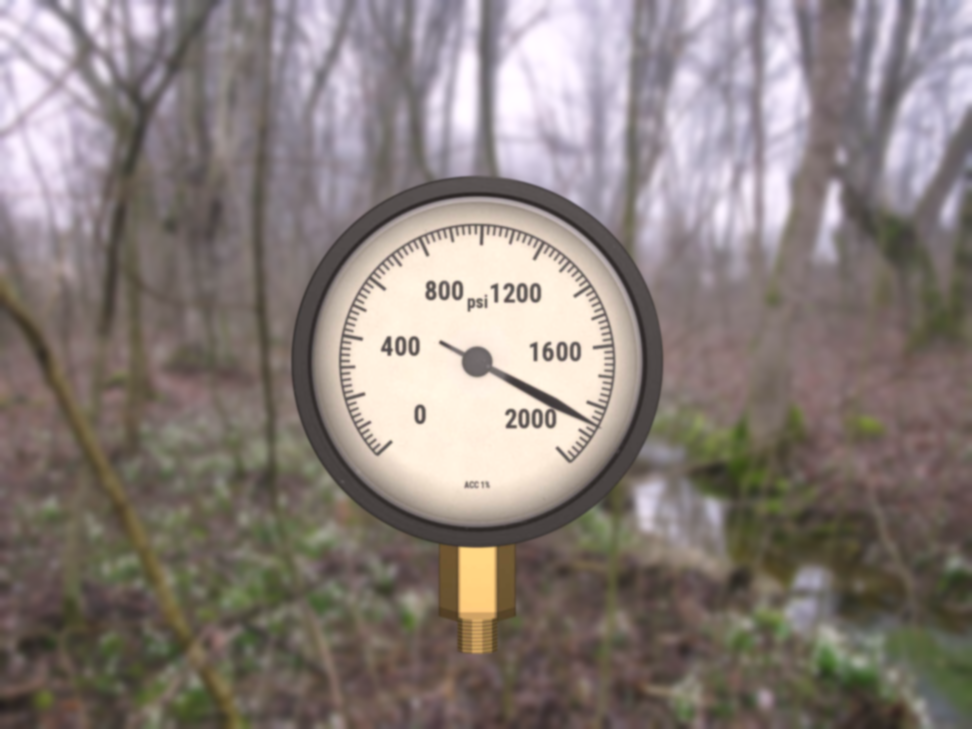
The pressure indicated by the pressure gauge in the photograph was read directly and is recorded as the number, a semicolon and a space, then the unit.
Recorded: 1860; psi
